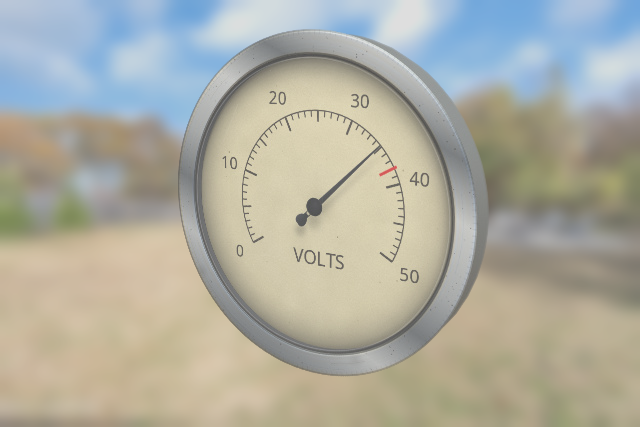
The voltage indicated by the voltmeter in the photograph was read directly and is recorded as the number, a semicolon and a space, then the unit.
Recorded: 35; V
